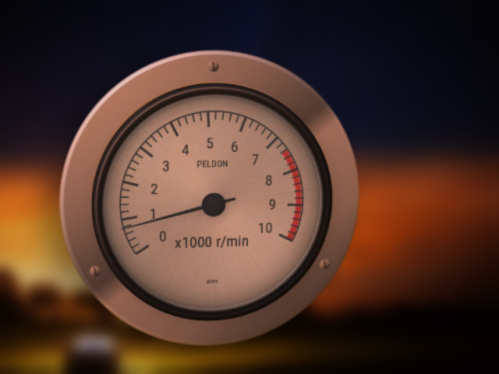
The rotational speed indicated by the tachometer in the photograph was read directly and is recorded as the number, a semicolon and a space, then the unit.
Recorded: 800; rpm
